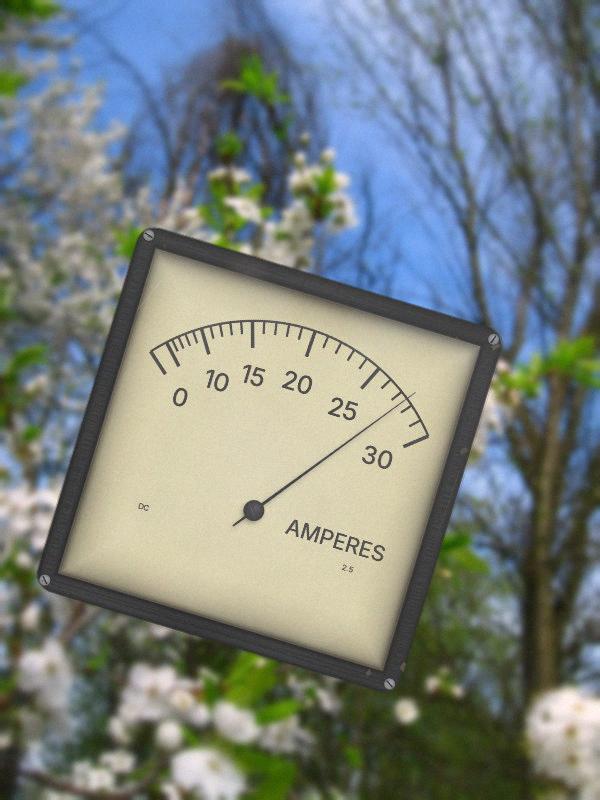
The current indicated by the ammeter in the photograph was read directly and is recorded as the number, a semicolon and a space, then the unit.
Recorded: 27.5; A
